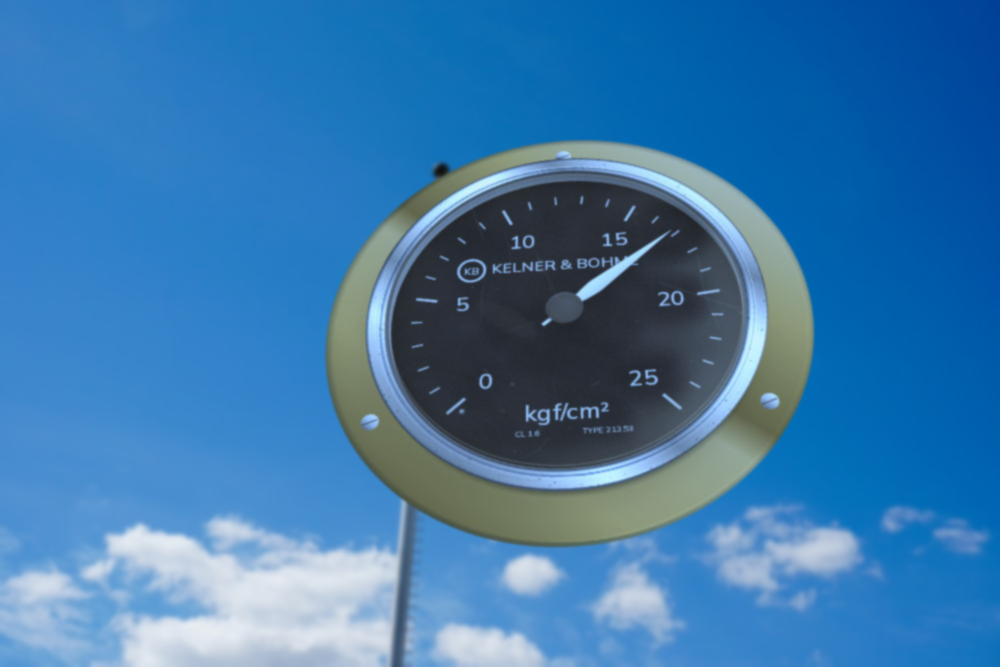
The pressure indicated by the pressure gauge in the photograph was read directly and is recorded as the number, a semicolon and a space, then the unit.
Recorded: 17; kg/cm²
